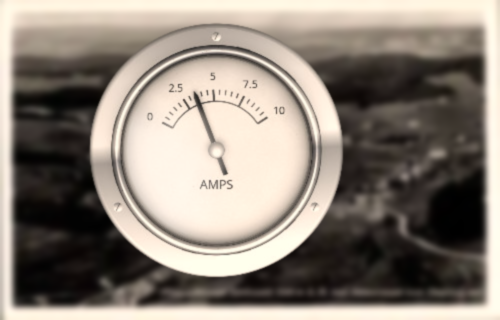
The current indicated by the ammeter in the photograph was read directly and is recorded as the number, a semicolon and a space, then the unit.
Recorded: 3.5; A
